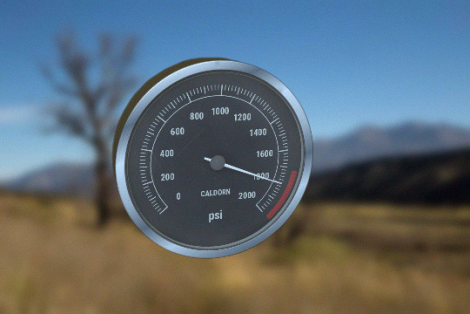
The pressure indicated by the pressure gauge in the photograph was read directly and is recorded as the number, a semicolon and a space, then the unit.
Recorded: 1800; psi
